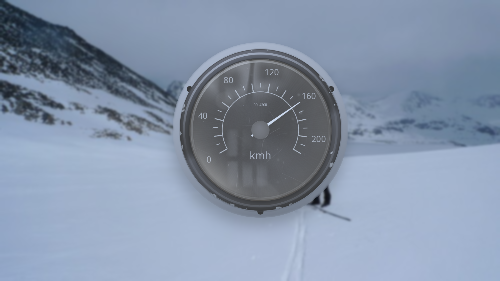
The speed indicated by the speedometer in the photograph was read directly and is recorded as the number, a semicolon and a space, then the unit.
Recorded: 160; km/h
